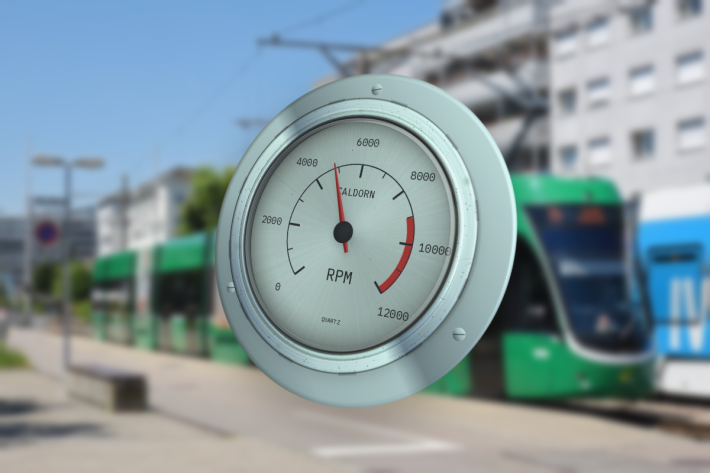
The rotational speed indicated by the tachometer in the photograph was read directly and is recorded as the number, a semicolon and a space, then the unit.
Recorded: 5000; rpm
